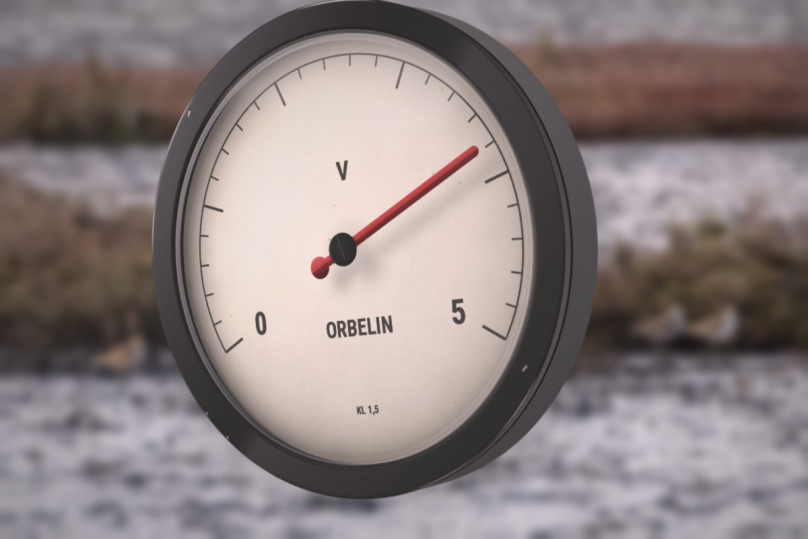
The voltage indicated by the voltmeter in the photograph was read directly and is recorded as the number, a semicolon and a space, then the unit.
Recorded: 3.8; V
